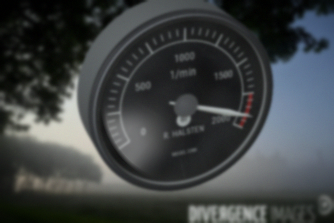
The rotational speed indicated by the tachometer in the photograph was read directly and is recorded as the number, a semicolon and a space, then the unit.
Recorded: 1900; rpm
